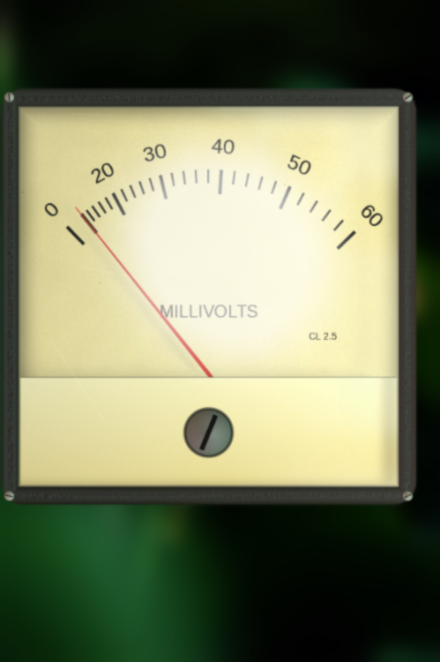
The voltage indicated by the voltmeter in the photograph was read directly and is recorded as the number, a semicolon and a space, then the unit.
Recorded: 10; mV
